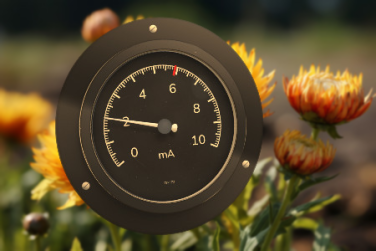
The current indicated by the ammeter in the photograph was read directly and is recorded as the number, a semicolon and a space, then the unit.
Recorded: 2; mA
